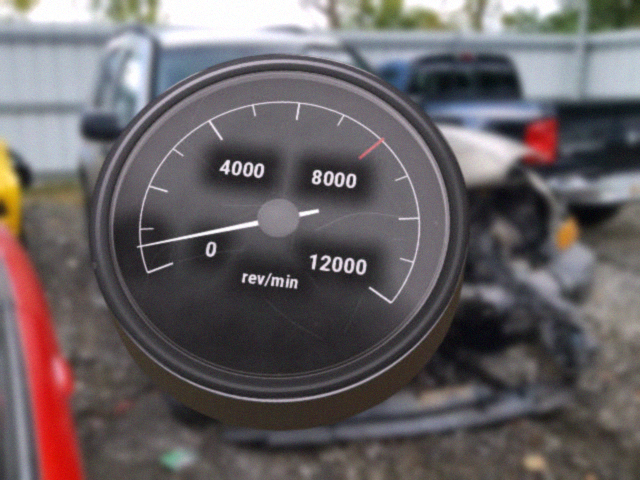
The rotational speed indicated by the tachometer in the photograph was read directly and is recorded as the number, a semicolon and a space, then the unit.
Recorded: 500; rpm
